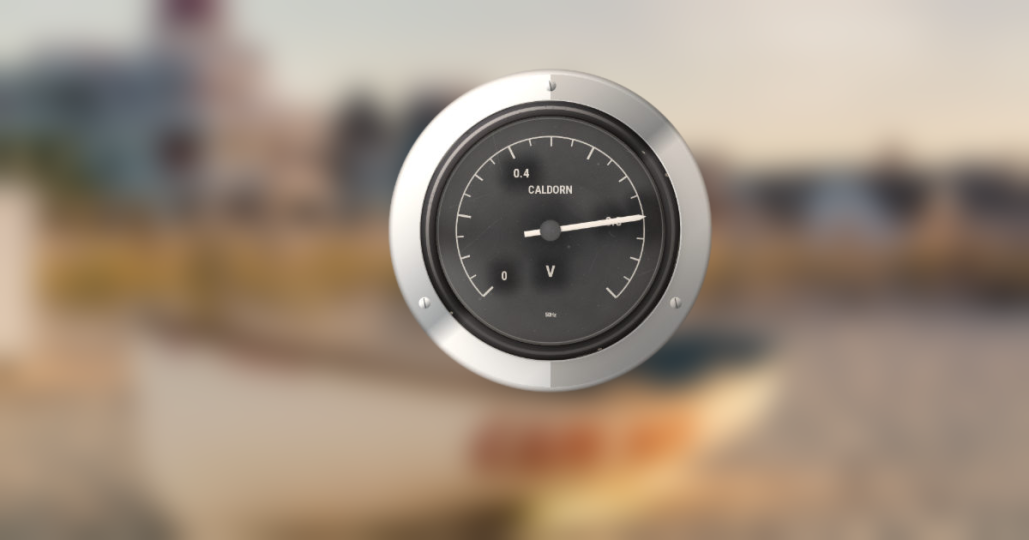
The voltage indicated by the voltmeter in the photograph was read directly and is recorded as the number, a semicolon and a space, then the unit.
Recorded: 0.8; V
